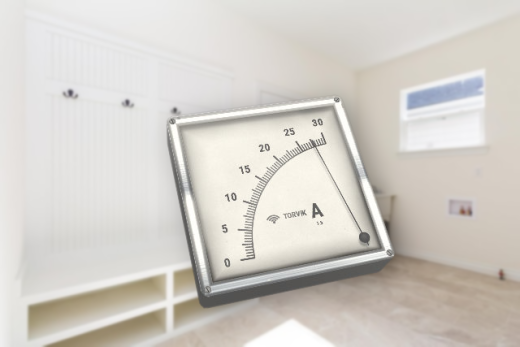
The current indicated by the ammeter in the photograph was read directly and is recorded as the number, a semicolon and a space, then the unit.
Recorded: 27.5; A
